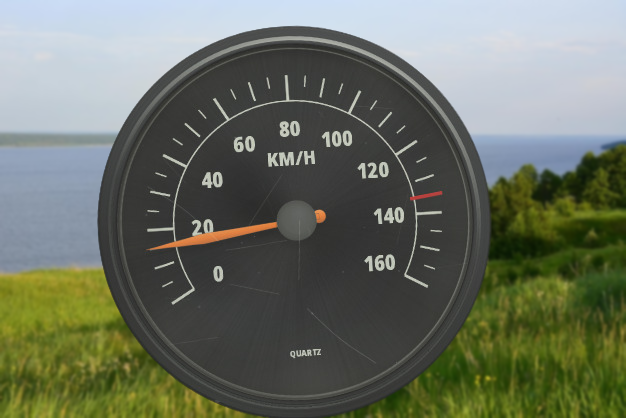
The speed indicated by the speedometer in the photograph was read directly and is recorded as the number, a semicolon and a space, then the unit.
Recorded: 15; km/h
